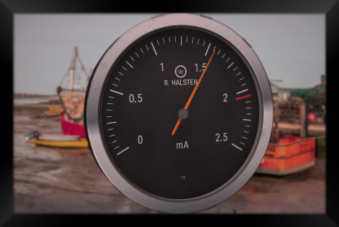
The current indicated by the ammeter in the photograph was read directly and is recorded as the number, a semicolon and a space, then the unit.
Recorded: 1.55; mA
